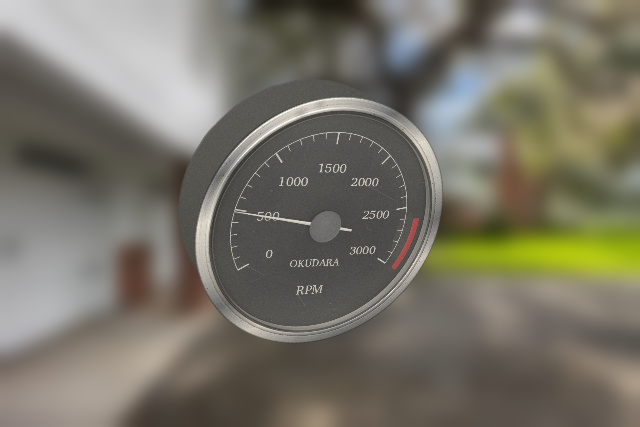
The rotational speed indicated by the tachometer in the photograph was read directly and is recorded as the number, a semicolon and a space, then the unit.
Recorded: 500; rpm
